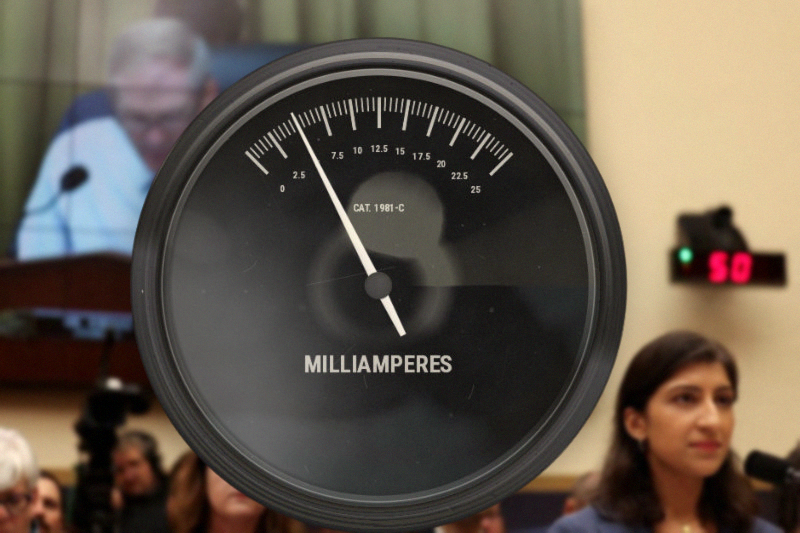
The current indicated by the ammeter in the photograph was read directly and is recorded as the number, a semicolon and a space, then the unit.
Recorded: 5; mA
